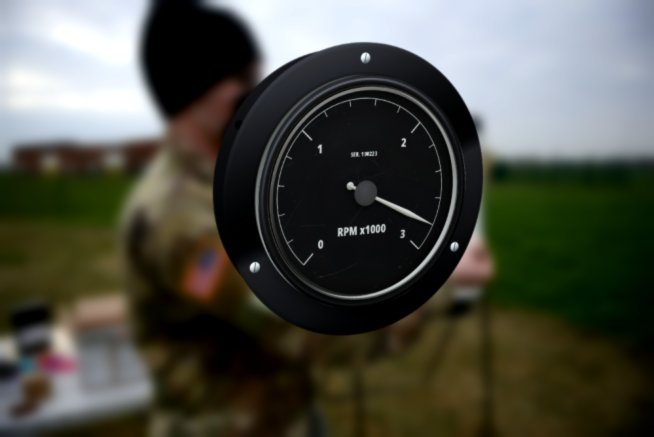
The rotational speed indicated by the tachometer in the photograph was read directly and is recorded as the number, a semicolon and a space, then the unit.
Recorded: 2800; rpm
